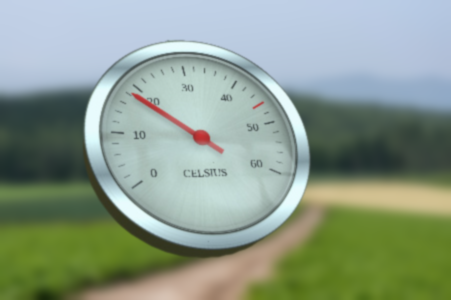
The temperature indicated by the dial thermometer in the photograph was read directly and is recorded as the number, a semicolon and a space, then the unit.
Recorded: 18; °C
